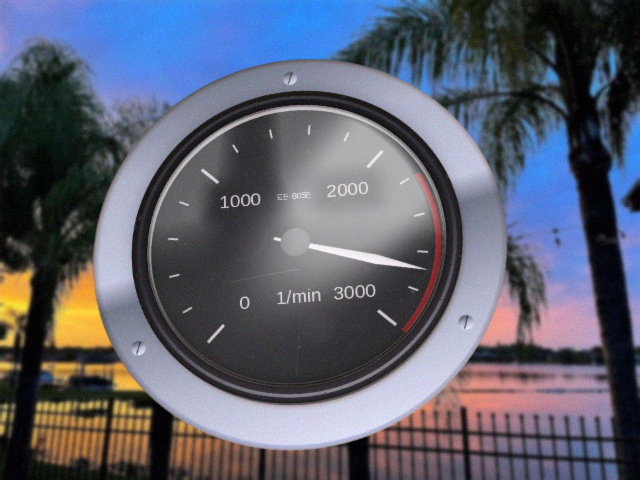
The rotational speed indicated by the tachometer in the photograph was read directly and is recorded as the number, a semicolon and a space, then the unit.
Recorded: 2700; rpm
